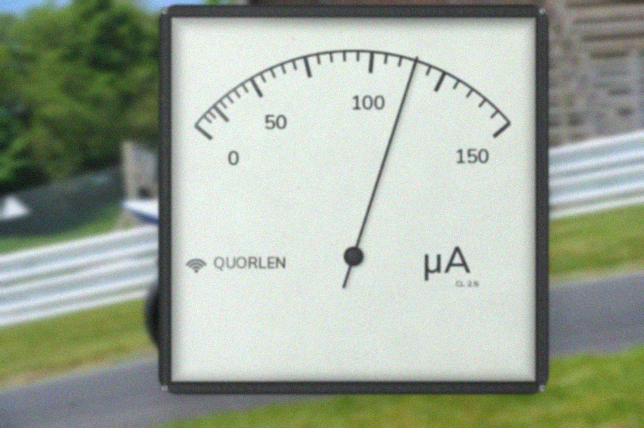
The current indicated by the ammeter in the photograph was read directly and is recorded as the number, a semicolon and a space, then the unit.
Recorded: 115; µA
